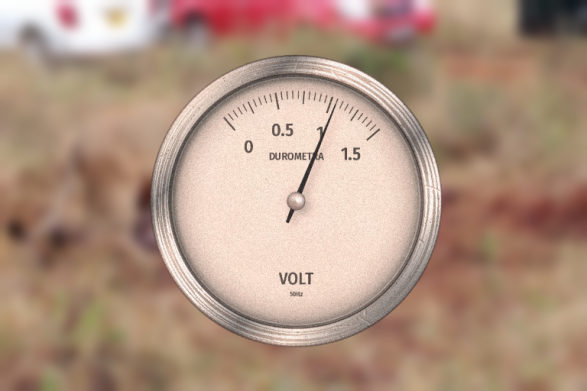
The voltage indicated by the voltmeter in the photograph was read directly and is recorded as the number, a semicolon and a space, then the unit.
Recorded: 1.05; V
